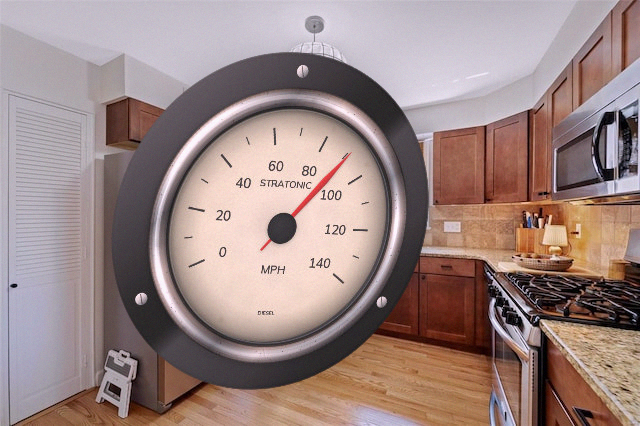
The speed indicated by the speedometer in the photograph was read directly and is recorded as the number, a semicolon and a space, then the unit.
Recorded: 90; mph
